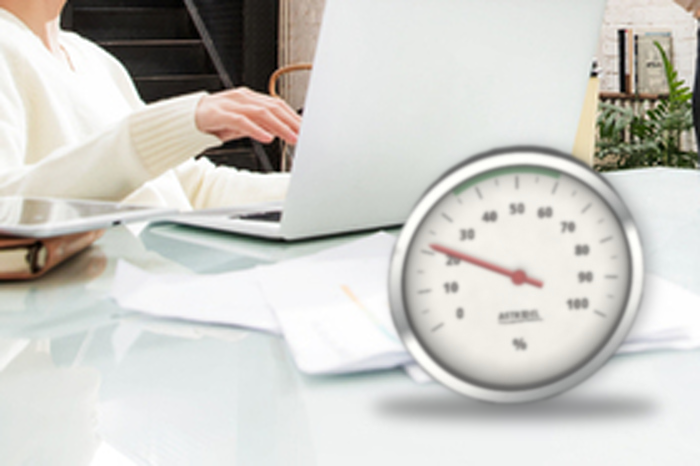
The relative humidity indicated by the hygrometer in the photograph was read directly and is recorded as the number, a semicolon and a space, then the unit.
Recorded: 22.5; %
